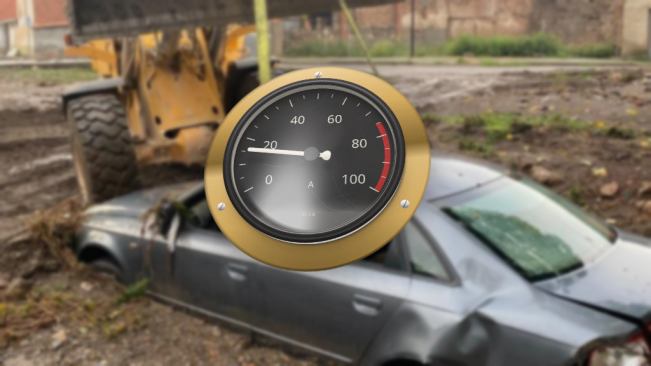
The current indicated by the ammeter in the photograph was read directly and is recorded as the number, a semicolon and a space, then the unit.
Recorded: 15; A
